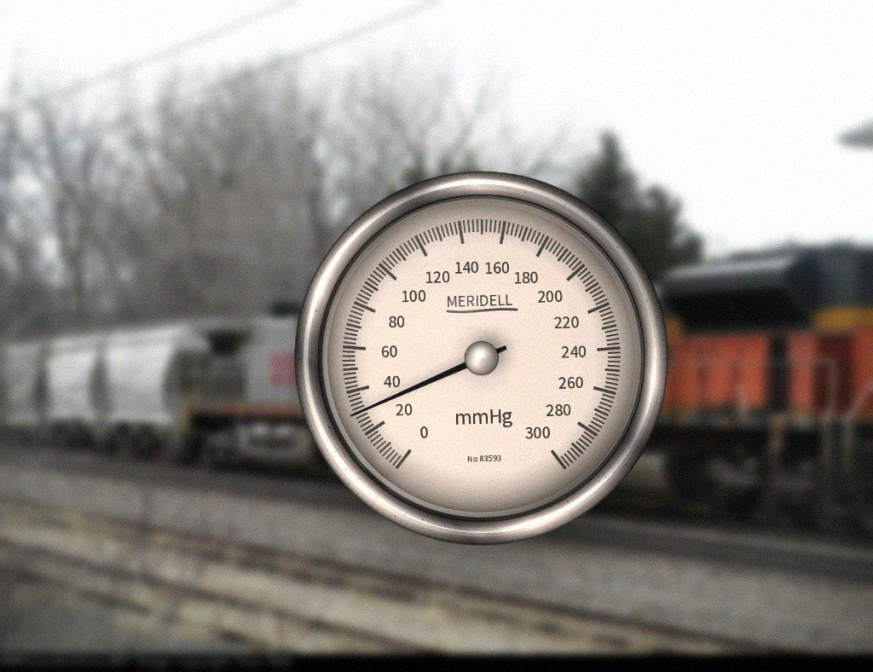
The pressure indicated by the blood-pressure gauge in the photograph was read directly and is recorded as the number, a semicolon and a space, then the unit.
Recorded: 30; mmHg
